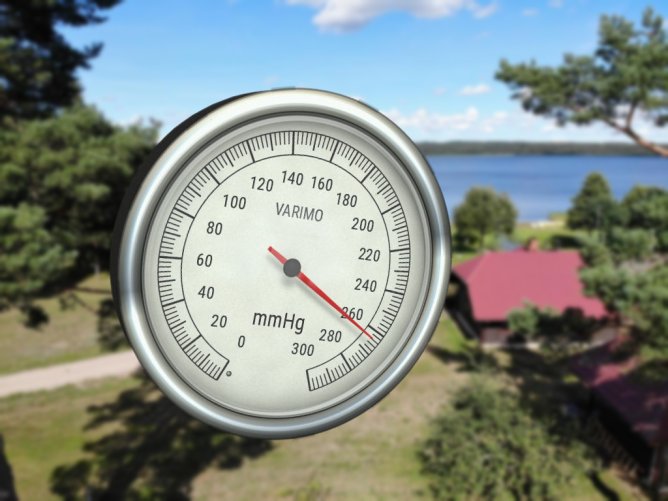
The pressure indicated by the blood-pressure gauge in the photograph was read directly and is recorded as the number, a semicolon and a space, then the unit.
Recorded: 264; mmHg
